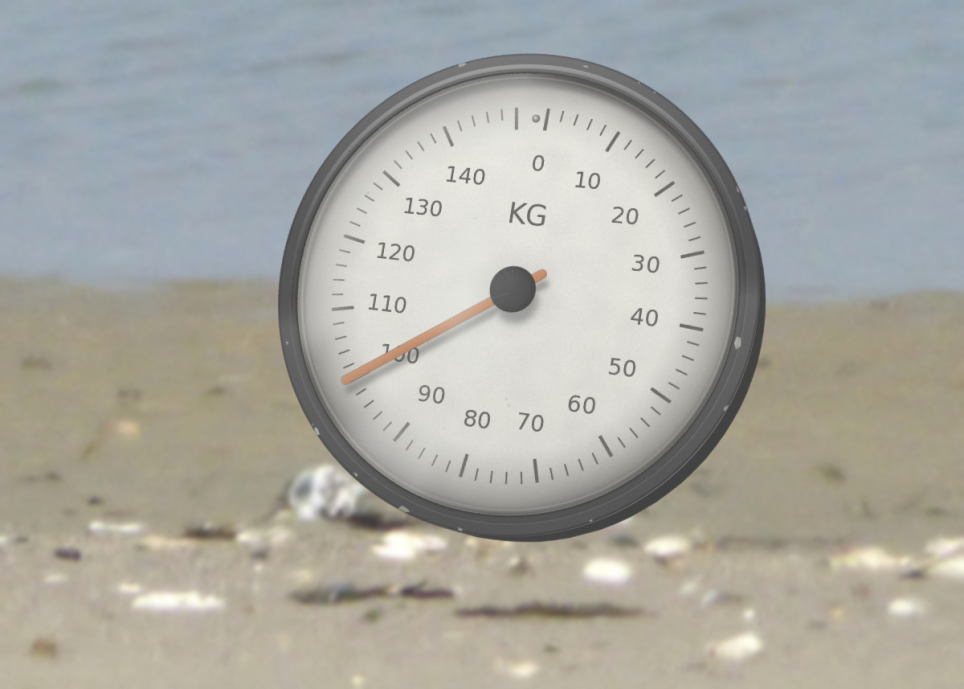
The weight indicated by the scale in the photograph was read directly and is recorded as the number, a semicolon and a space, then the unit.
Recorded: 100; kg
